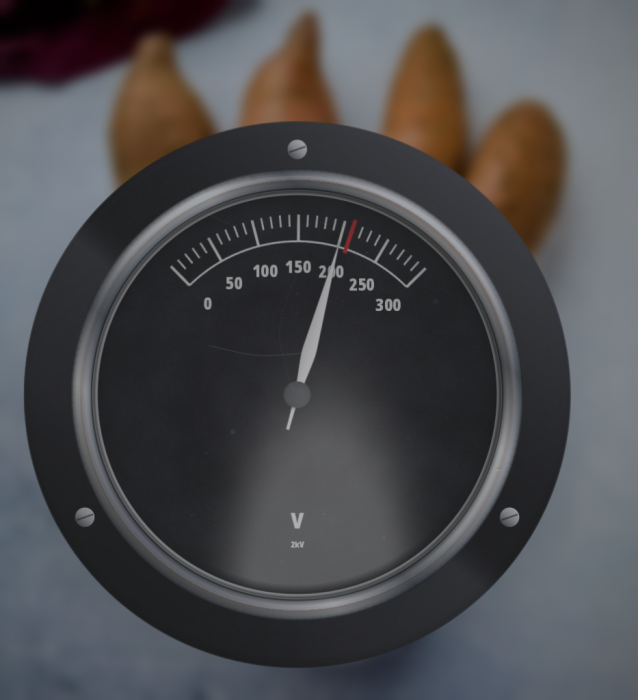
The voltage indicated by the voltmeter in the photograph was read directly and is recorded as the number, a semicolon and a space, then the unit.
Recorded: 200; V
